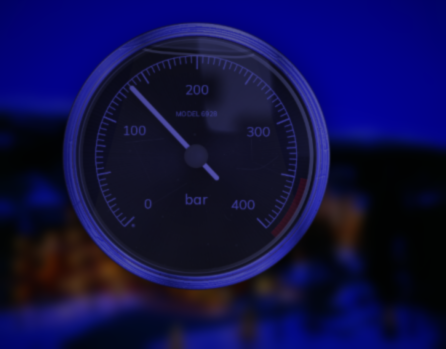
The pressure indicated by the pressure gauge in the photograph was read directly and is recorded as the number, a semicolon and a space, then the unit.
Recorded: 135; bar
